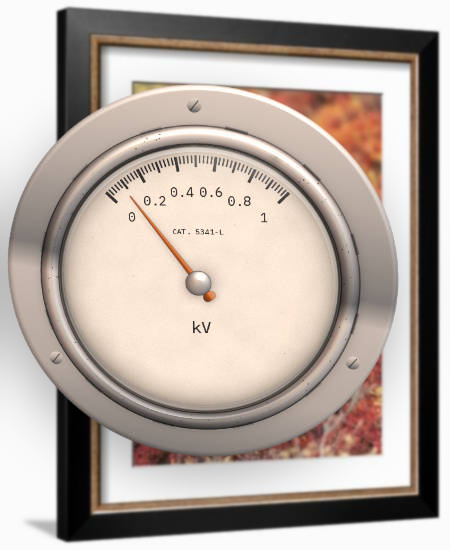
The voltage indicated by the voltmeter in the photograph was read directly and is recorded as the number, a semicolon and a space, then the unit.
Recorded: 0.1; kV
